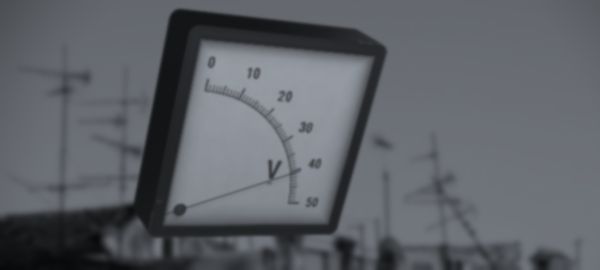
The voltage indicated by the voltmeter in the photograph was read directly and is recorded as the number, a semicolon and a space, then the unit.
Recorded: 40; V
